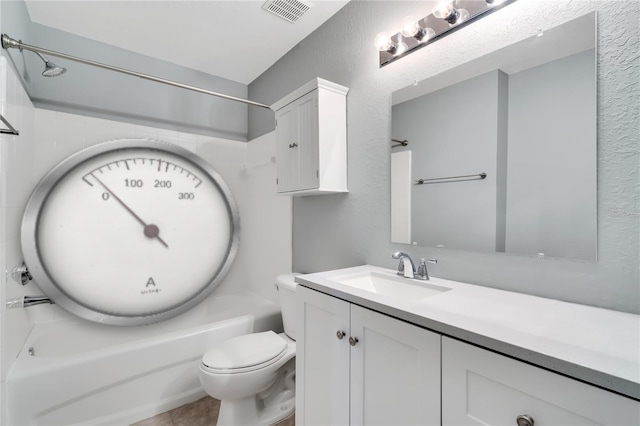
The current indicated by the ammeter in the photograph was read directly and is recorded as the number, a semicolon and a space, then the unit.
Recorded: 20; A
